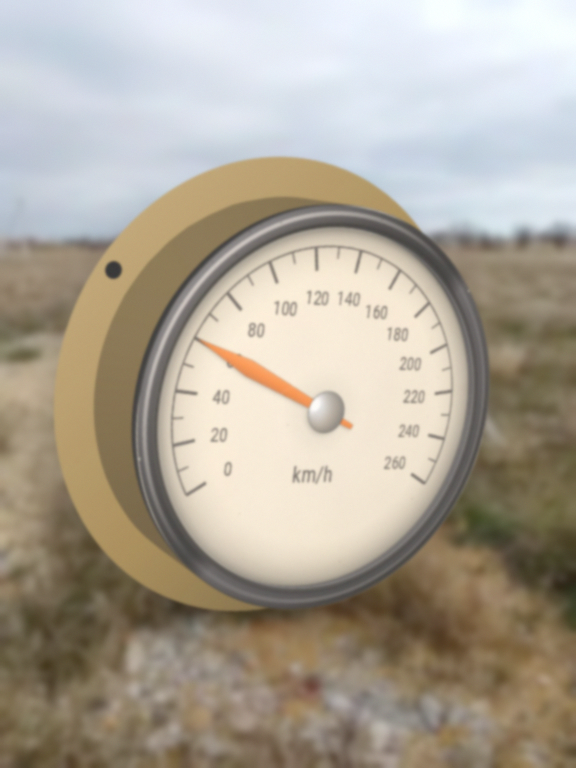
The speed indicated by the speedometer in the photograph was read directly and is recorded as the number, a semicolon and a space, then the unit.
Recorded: 60; km/h
